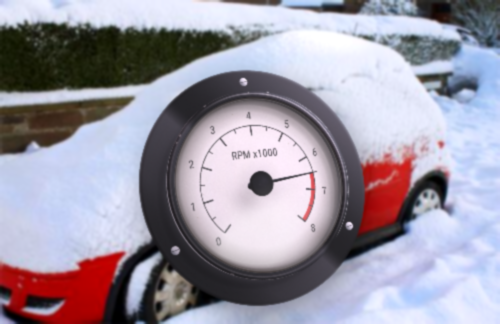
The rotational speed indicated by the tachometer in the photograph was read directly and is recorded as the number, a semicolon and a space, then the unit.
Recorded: 6500; rpm
